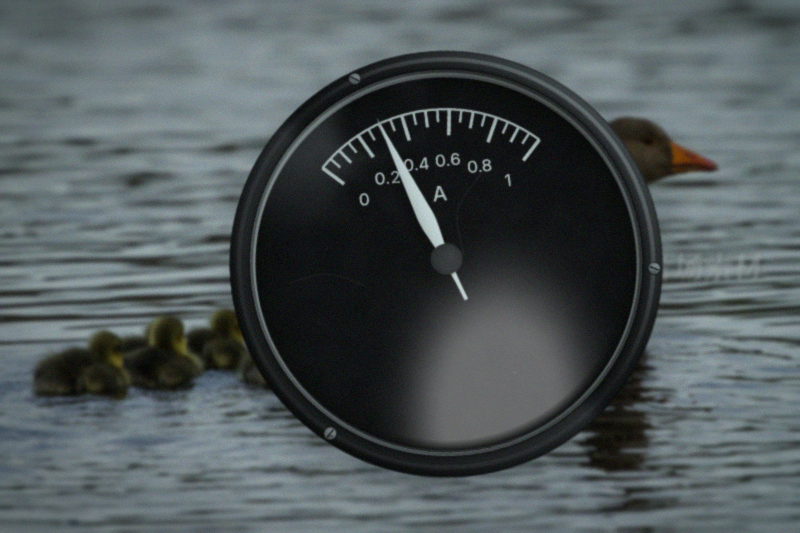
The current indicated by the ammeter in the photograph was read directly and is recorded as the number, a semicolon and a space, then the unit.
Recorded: 0.3; A
